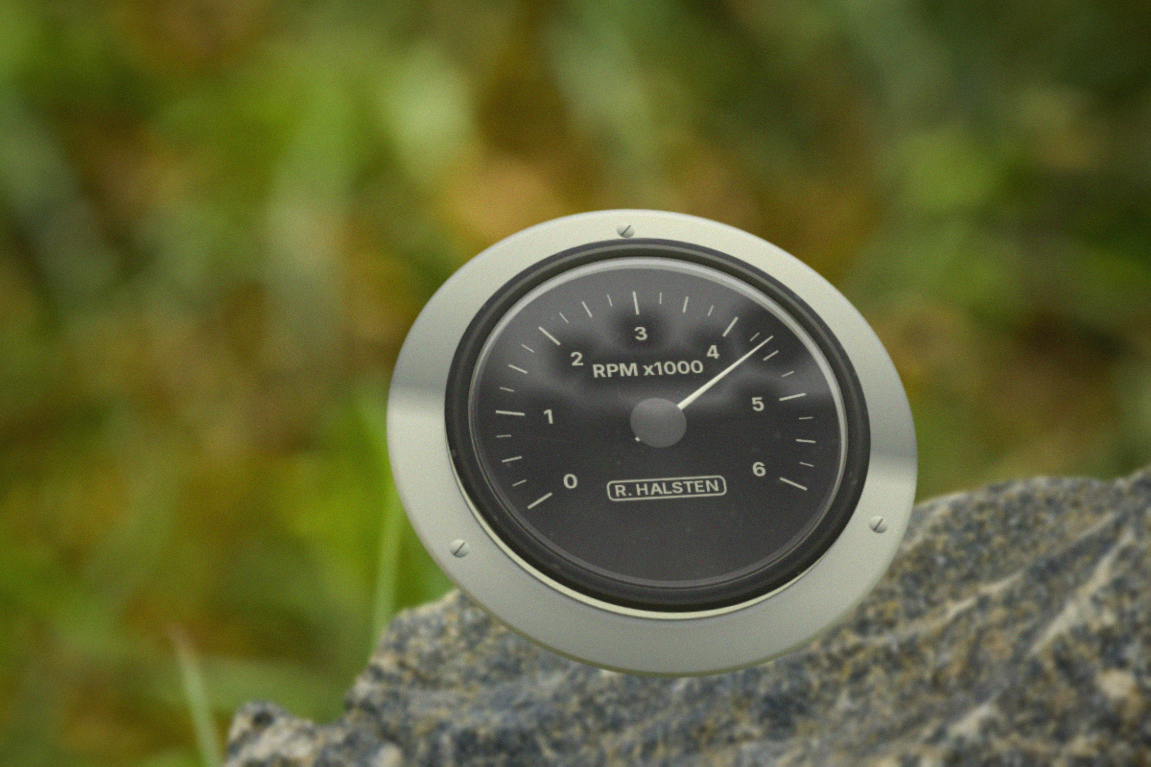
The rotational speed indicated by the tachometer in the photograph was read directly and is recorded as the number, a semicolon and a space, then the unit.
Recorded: 4375; rpm
